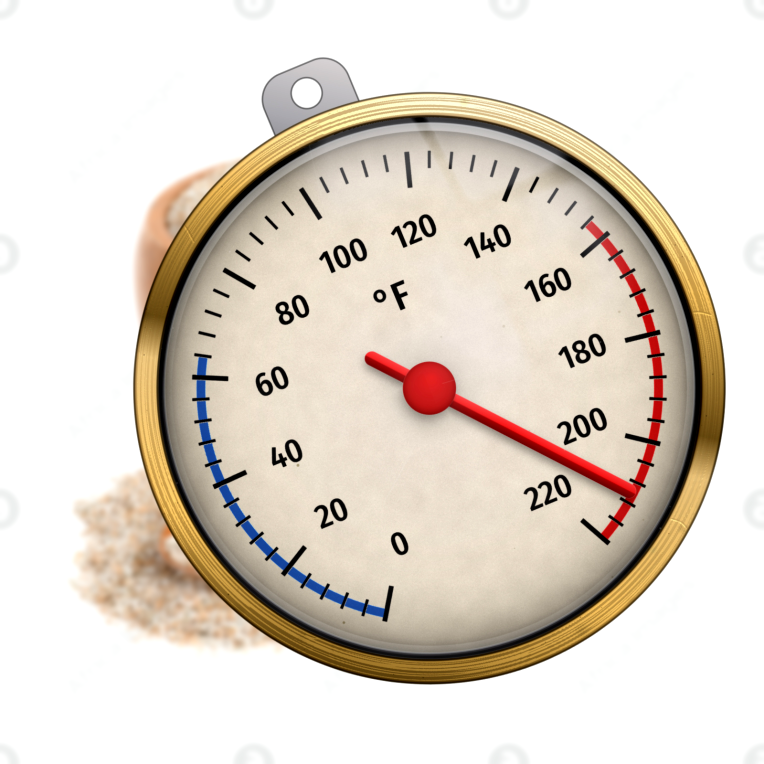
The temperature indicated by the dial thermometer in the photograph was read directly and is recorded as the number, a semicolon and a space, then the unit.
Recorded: 210; °F
